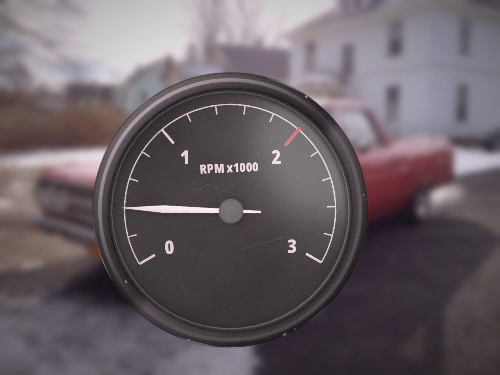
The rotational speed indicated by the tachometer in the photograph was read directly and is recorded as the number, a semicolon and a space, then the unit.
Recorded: 400; rpm
